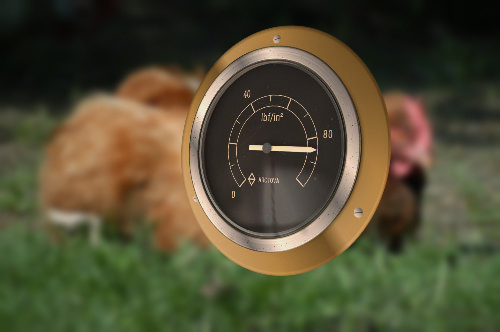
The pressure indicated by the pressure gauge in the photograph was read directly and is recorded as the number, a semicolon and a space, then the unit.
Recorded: 85; psi
